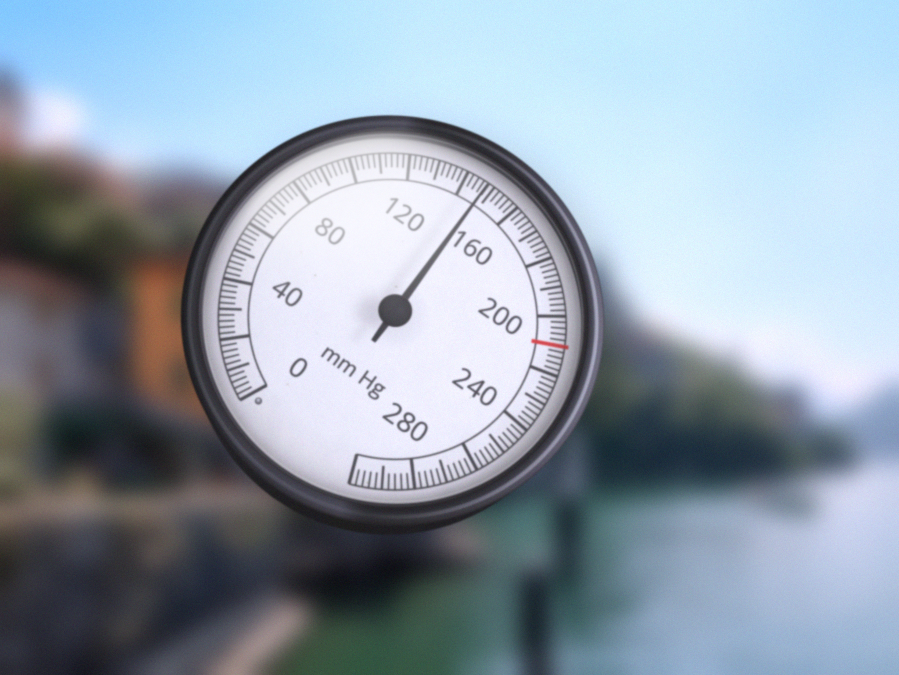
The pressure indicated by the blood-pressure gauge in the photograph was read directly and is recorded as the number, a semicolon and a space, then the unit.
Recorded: 148; mmHg
